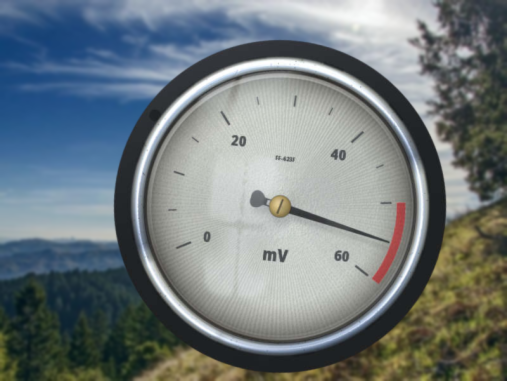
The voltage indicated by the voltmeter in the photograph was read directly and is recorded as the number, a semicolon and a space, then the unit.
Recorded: 55; mV
